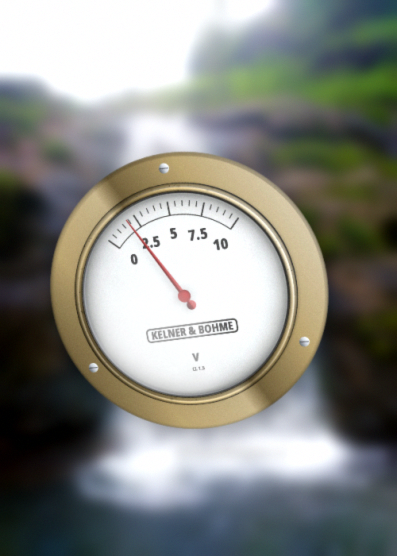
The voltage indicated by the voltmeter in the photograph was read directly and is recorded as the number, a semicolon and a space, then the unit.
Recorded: 2; V
